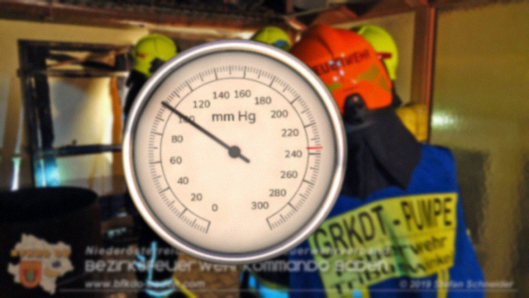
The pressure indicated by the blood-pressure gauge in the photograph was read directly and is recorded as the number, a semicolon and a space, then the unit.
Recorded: 100; mmHg
